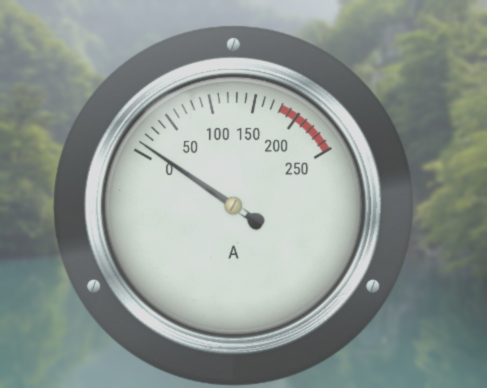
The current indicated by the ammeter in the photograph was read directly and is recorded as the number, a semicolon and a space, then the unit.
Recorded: 10; A
